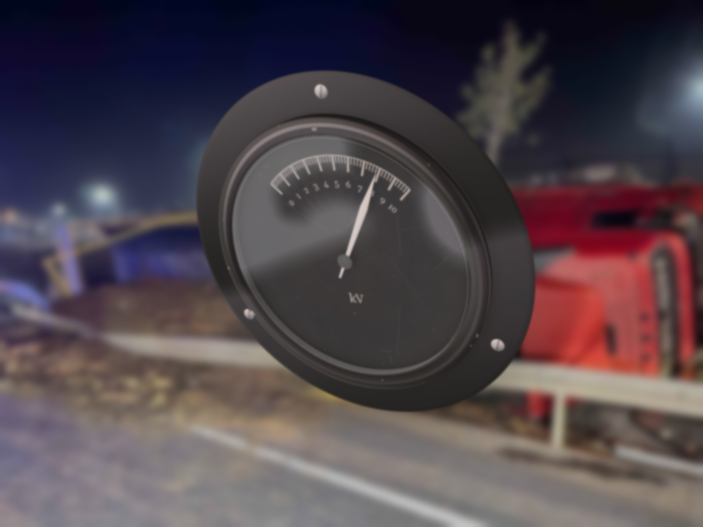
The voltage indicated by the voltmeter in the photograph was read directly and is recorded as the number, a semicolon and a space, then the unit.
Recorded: 8; kV
